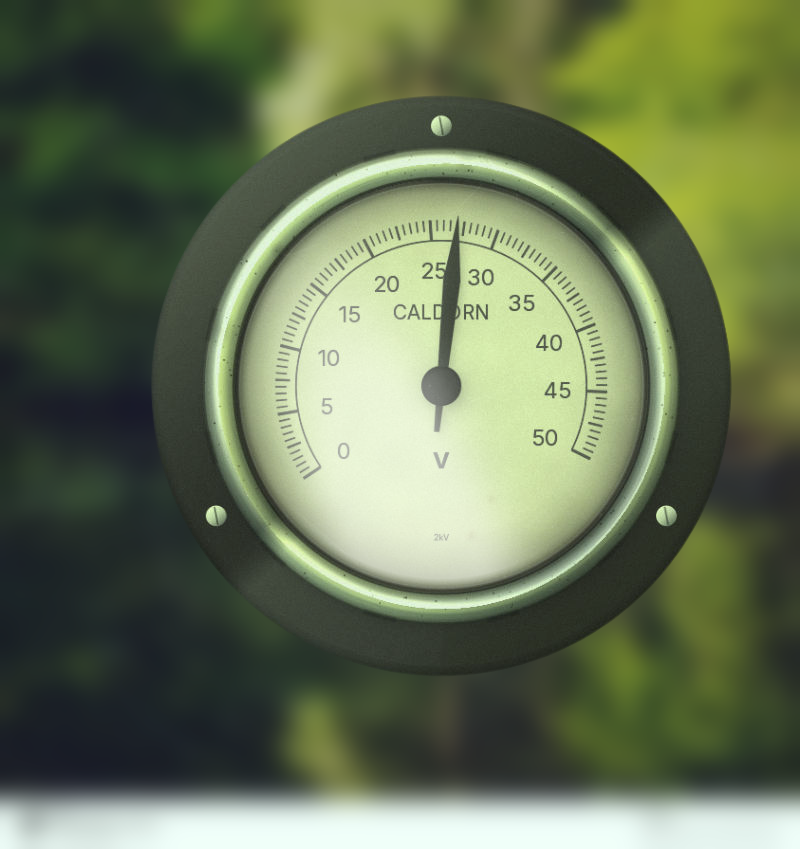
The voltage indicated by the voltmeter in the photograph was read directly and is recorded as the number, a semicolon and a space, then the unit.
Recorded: 27; V
